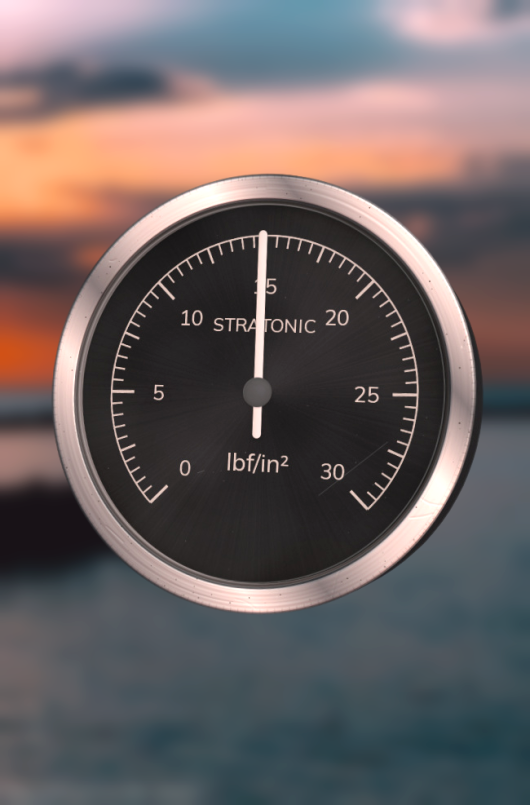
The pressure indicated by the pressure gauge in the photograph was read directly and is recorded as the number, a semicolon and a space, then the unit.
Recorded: 15; psi
